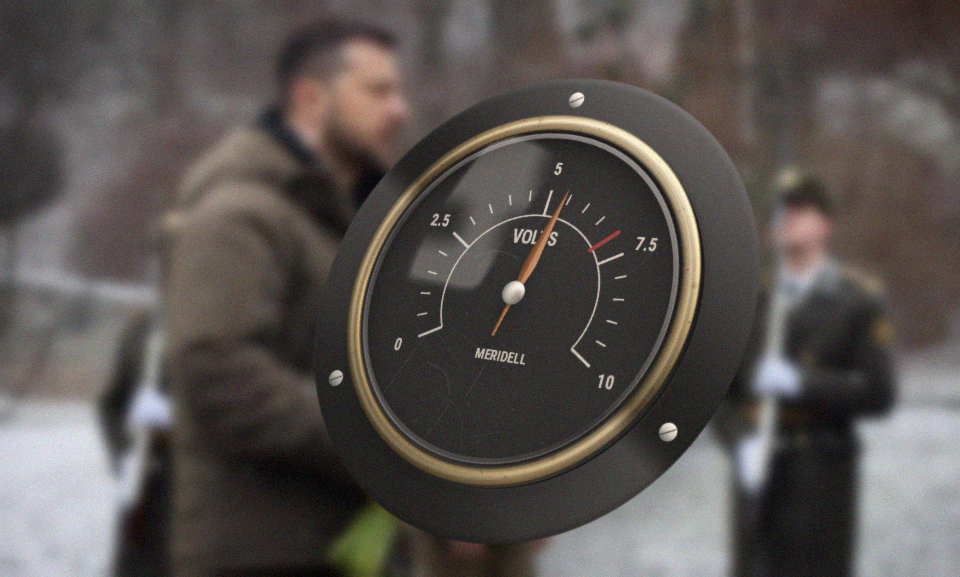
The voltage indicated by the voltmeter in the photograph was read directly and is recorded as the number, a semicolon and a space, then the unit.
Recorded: 5.5; V
